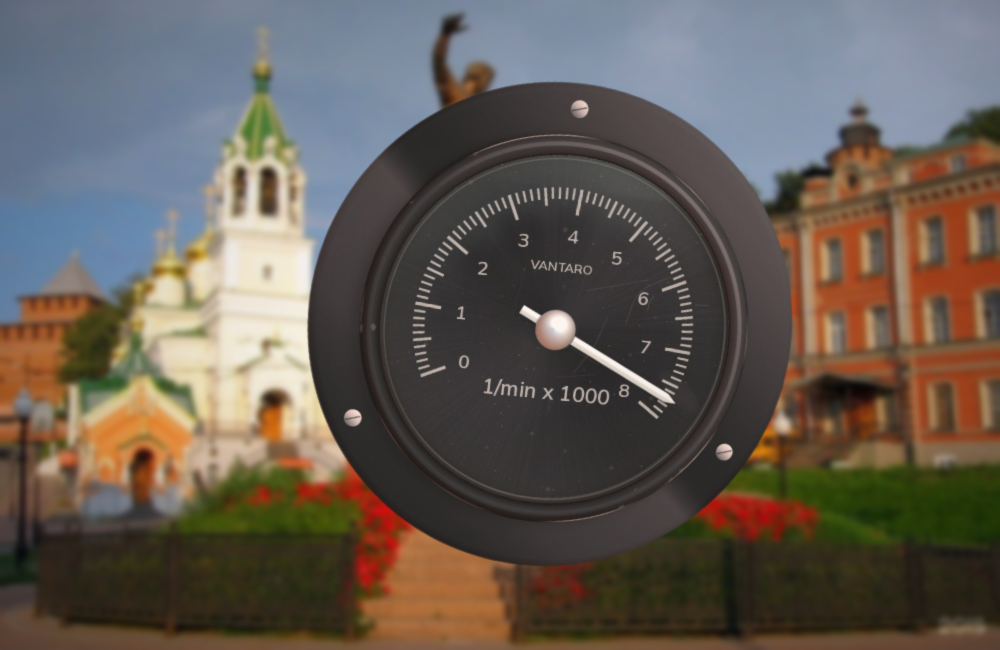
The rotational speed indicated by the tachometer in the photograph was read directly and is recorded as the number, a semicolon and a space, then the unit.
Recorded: 7700; rpm
